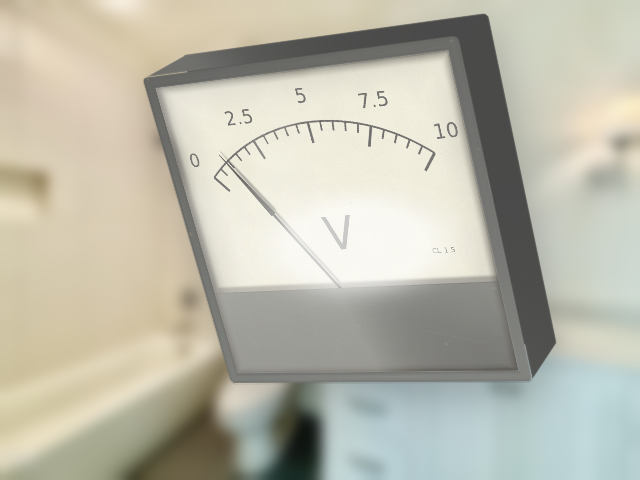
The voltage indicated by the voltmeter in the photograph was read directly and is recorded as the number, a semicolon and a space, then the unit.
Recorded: 1; V
